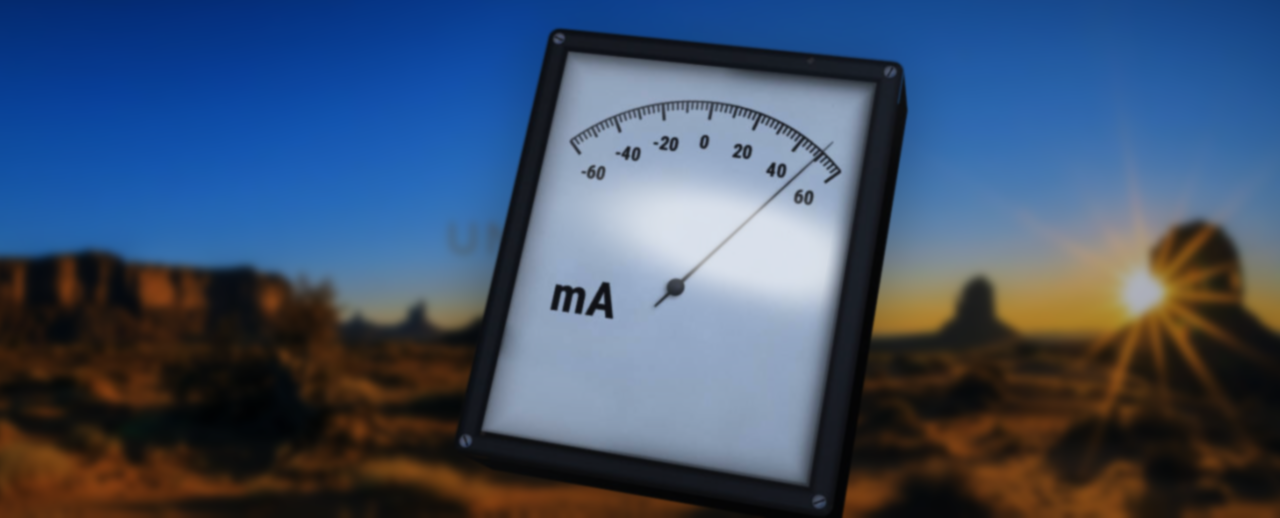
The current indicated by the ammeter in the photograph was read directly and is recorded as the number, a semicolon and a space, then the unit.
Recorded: 50; mA
